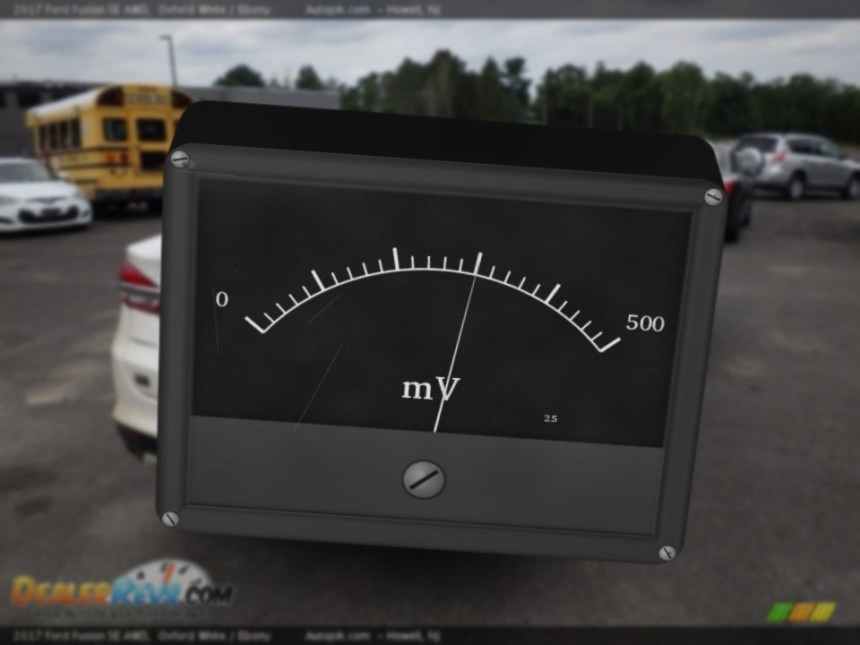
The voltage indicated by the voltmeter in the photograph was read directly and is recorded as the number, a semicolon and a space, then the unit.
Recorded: 300; mV
